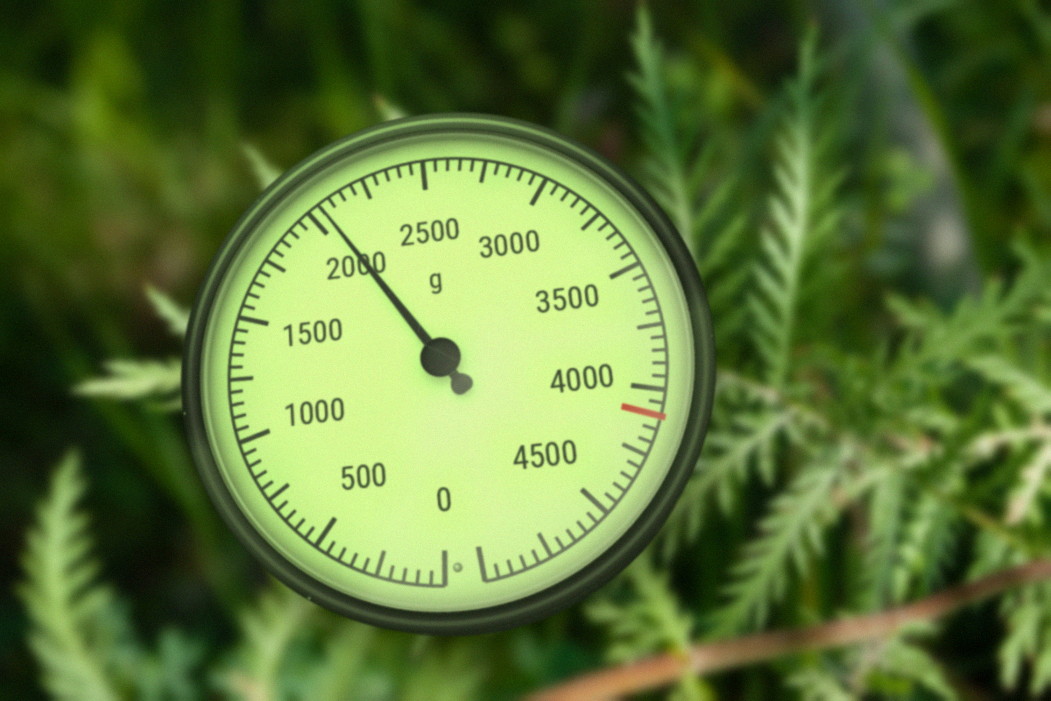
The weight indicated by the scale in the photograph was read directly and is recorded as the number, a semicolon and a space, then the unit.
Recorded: 2050; g
